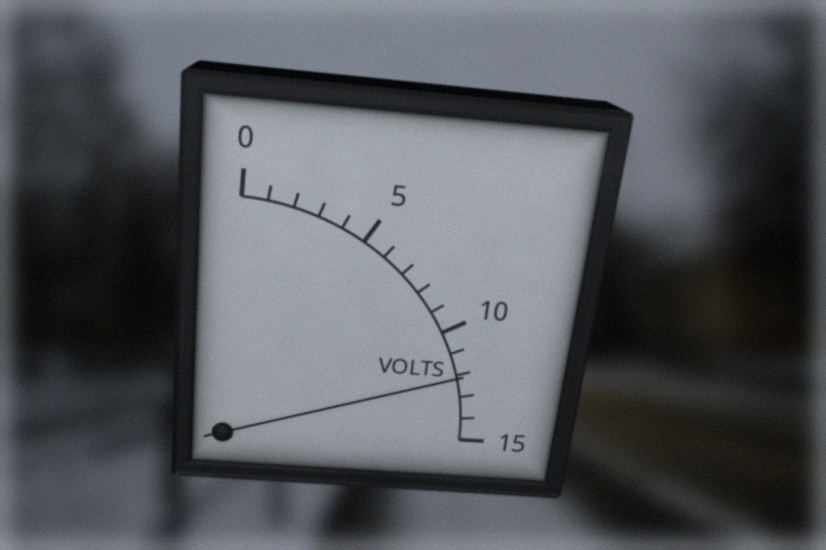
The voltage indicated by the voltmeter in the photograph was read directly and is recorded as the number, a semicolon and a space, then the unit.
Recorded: 12; V
